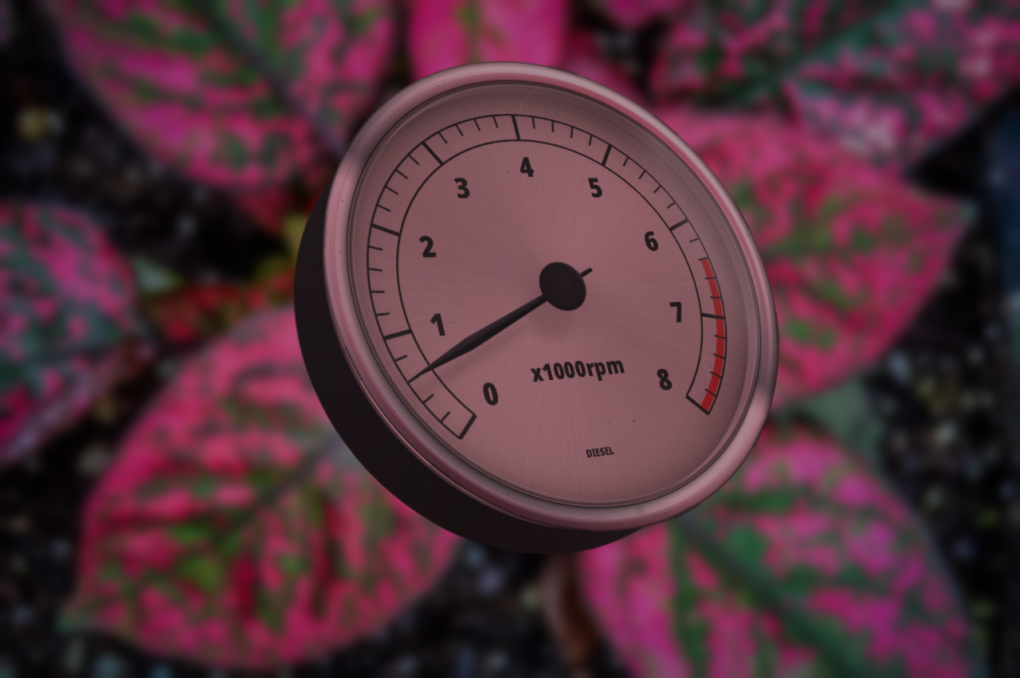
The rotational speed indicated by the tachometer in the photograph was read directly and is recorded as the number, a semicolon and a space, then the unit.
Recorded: 600; rpm
